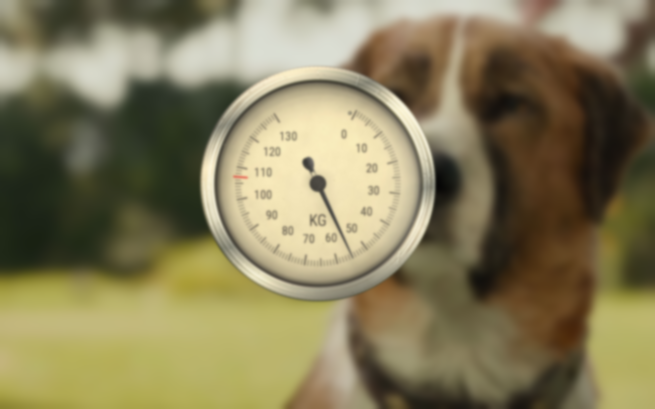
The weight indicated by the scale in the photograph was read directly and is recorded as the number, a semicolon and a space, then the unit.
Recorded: 55; kg
